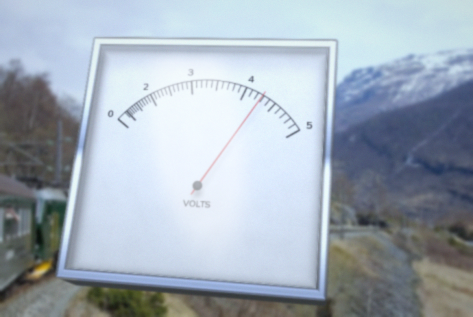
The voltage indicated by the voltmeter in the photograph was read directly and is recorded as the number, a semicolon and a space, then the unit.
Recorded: 4.3; V
